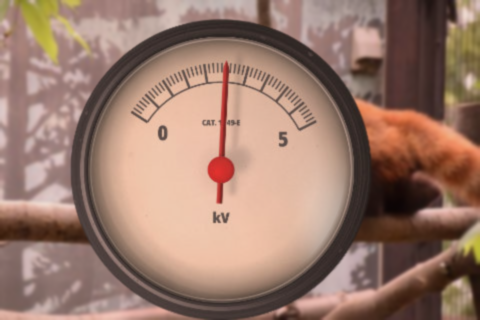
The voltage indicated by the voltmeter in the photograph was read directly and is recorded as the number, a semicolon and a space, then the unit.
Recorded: 2.5; kV
